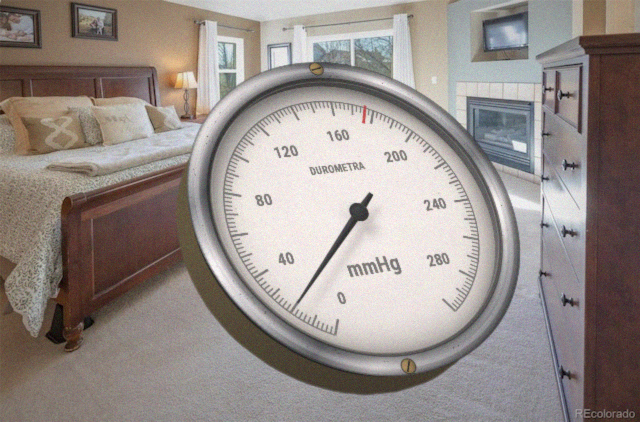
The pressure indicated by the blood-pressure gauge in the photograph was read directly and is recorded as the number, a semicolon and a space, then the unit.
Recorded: 20; mmHg
